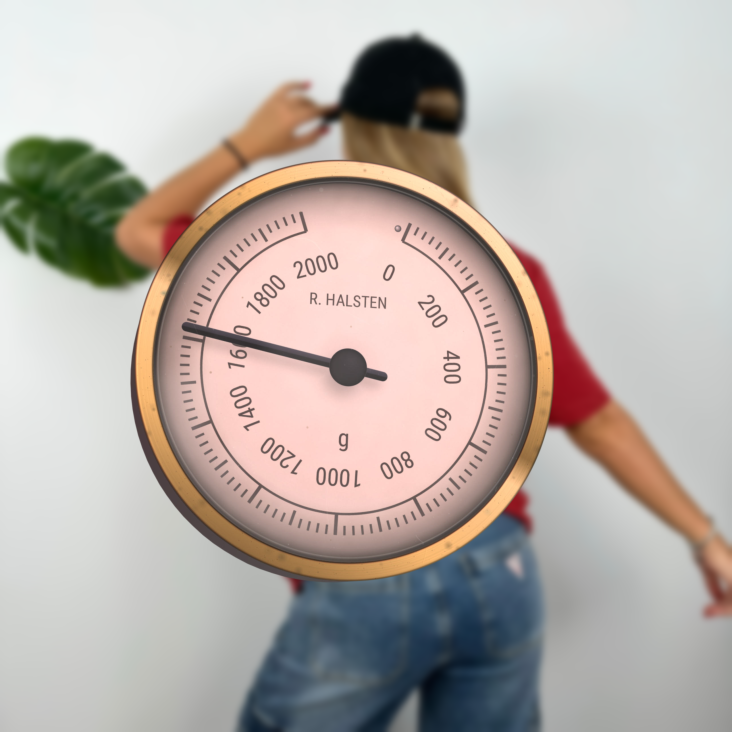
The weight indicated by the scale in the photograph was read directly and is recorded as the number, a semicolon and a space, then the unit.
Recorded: 1620; g
